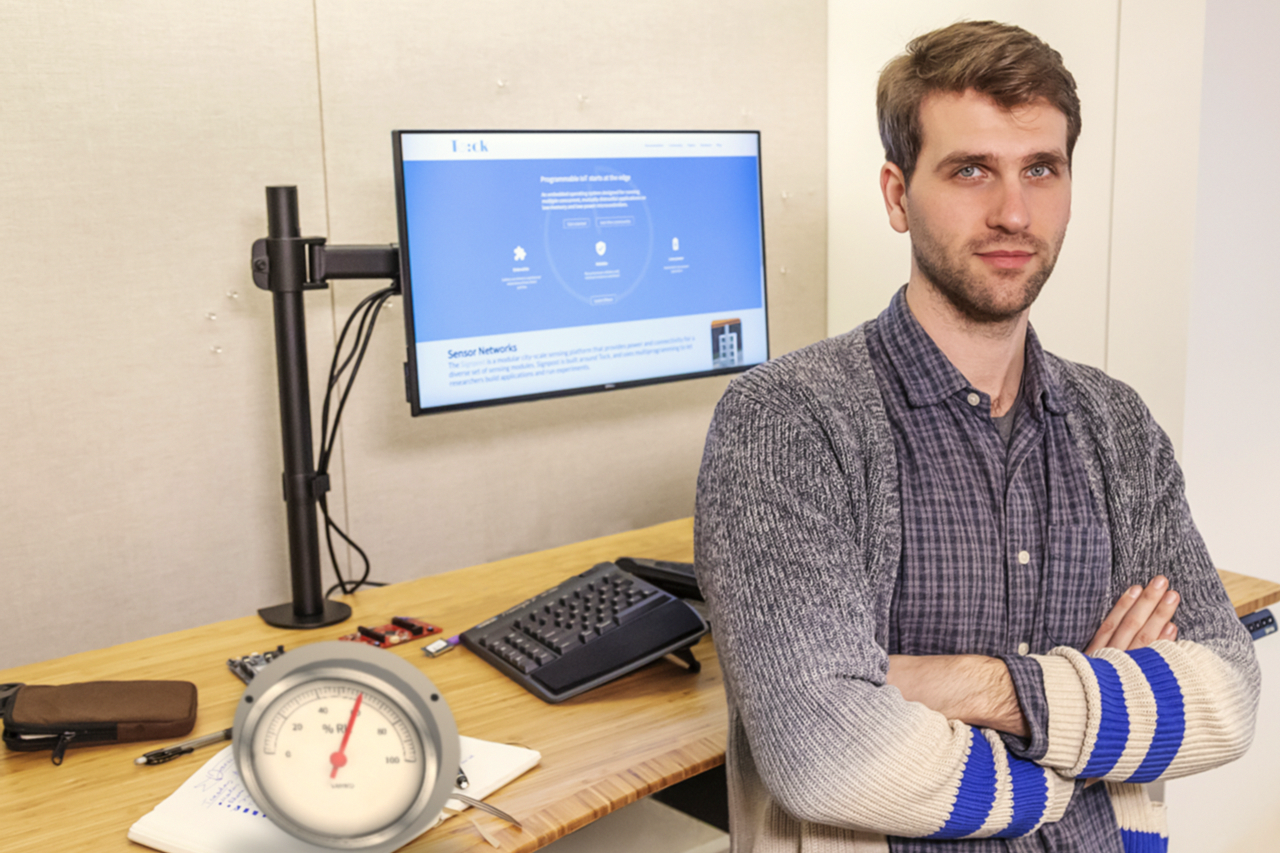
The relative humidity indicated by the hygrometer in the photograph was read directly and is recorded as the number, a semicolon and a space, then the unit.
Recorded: 60; %
